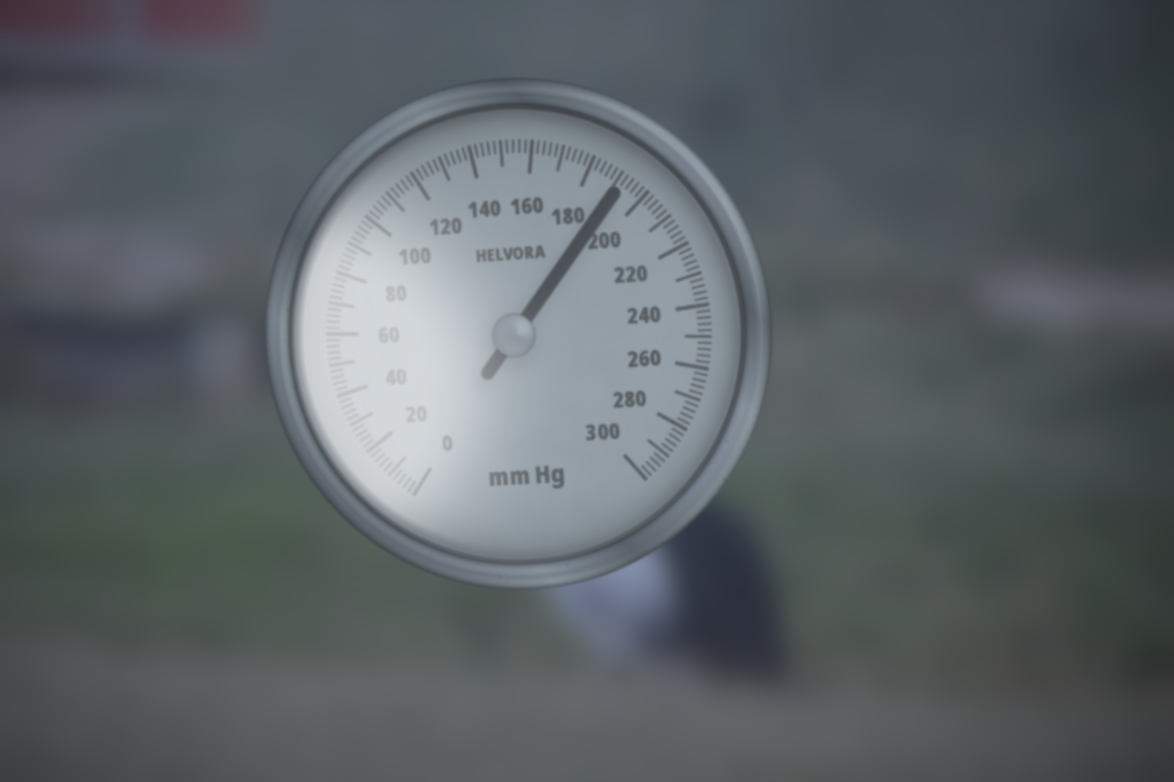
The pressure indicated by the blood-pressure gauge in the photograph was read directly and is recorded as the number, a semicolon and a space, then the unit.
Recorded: 192; mmHg
